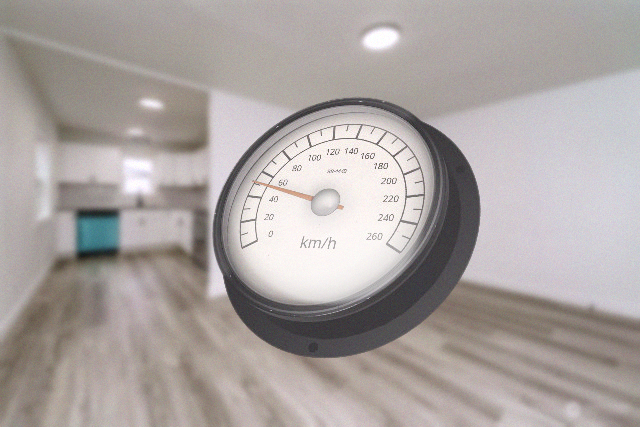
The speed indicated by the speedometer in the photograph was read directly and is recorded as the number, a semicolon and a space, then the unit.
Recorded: 50; km/h
